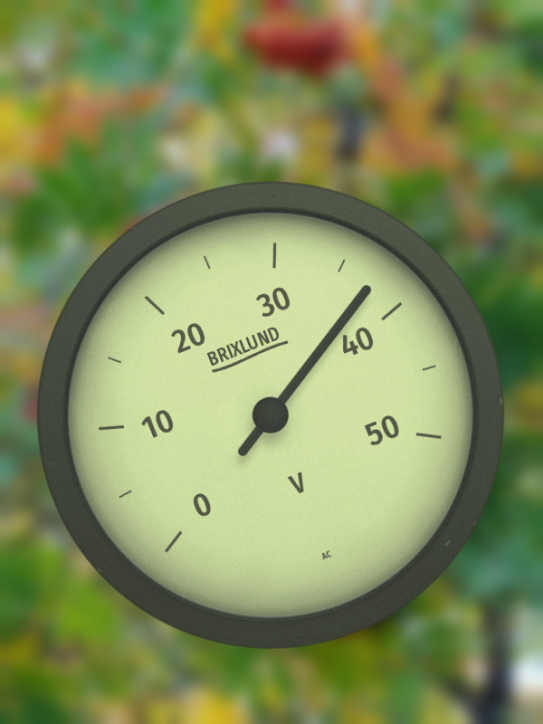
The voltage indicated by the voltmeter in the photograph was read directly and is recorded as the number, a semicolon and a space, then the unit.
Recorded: 37.5; V
